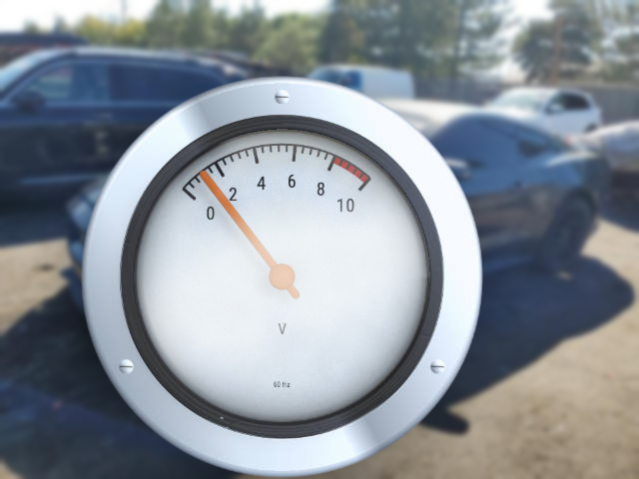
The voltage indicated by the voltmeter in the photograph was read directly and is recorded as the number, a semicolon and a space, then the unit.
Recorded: 1.2; V
